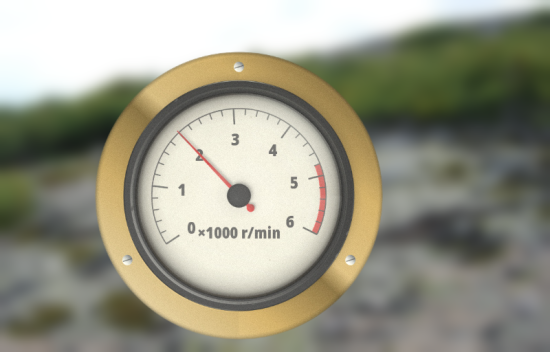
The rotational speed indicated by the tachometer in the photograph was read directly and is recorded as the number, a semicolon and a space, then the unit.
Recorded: 2000; rpm
